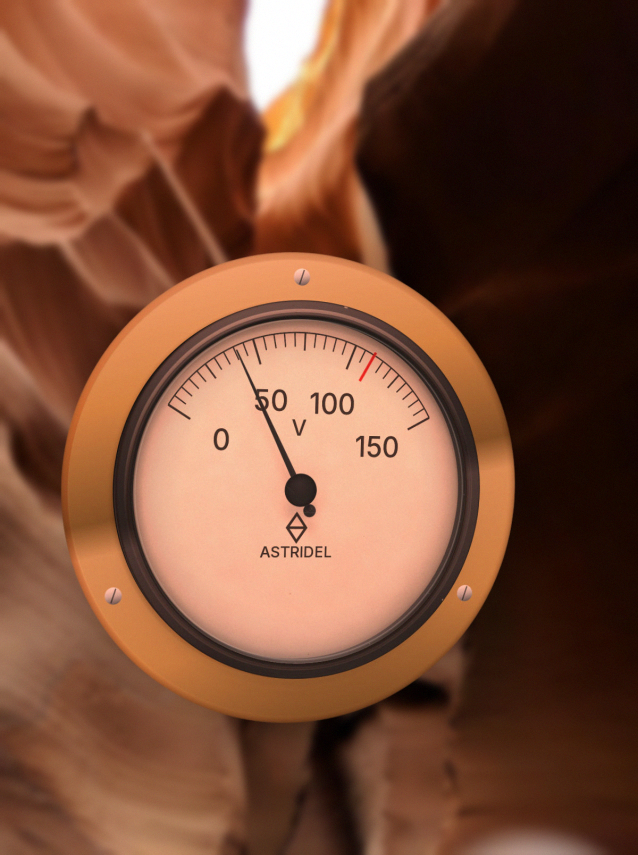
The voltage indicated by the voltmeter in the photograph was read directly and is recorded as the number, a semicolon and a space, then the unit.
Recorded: 40; V
